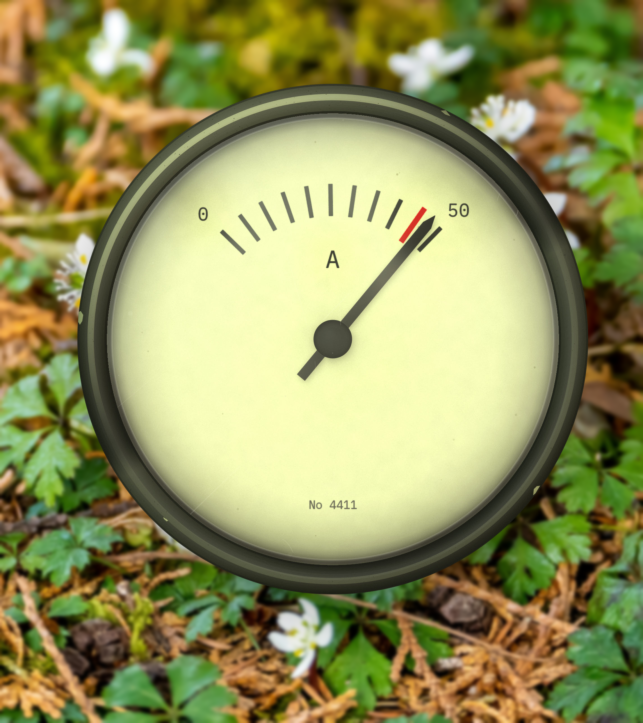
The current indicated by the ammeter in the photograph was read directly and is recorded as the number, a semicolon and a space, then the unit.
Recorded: 47.5; A
